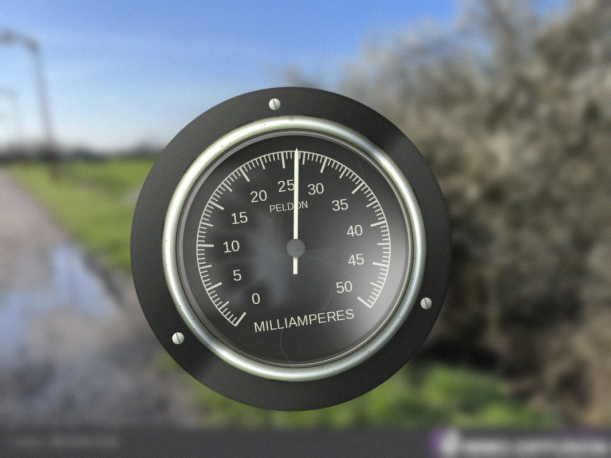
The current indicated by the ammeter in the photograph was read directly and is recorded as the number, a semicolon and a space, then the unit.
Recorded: 26.5; mA
